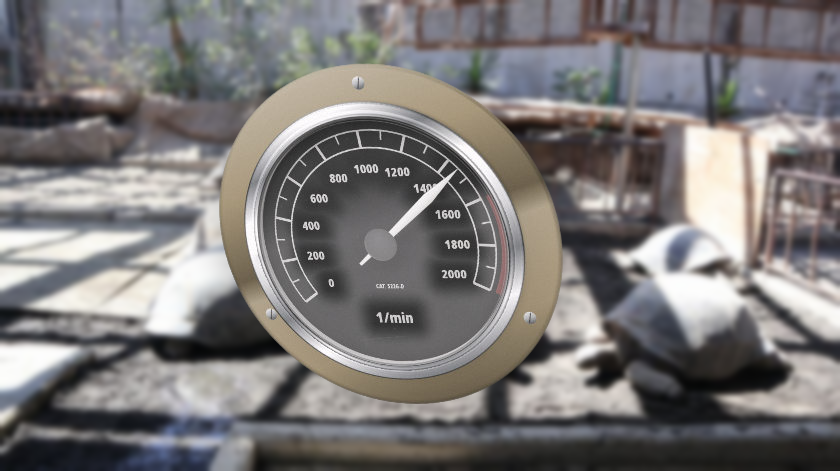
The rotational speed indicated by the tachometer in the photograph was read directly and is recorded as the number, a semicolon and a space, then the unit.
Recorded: 1450; rpm
